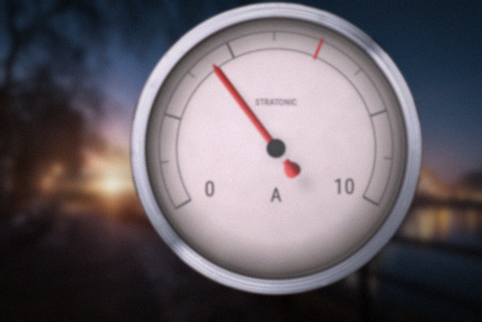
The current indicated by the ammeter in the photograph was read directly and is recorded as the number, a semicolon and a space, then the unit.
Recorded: 3.5; A
